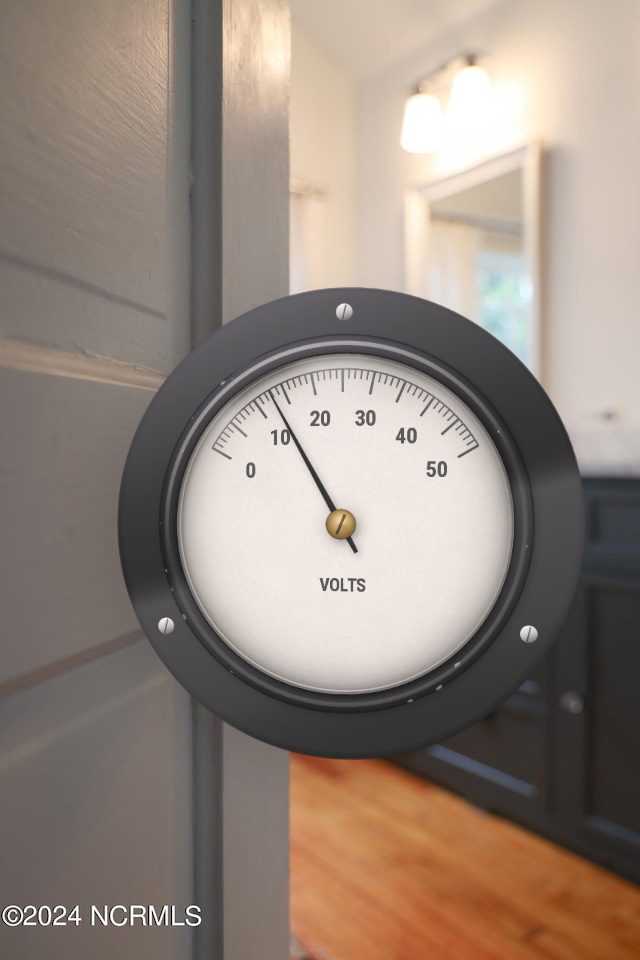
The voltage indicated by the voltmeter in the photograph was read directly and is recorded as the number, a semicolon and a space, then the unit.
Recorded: 13; V
